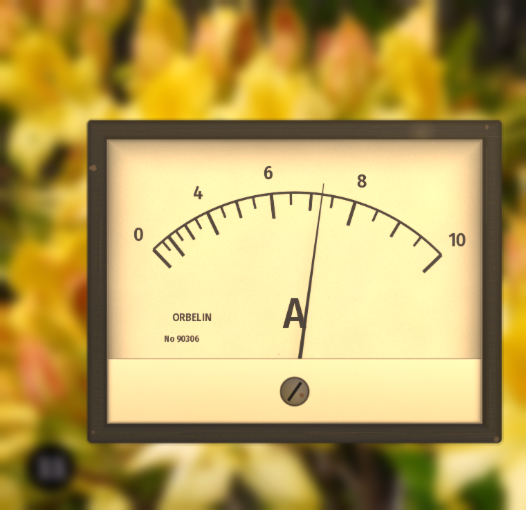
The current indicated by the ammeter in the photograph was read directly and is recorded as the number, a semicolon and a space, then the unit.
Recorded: 7.25; A
